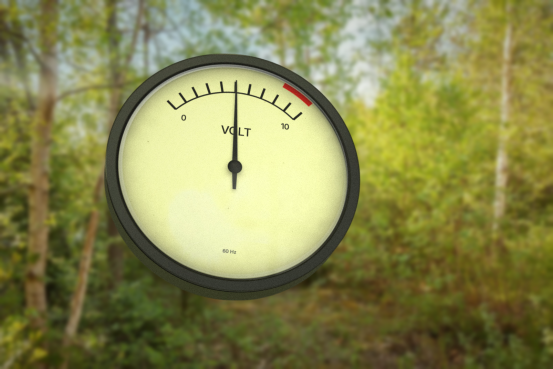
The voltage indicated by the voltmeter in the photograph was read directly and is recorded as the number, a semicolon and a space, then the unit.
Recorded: 5; V
